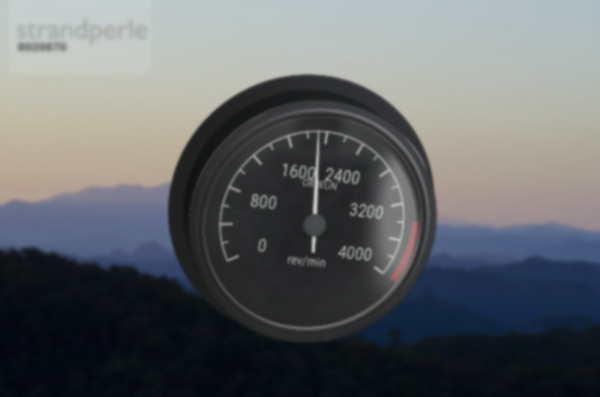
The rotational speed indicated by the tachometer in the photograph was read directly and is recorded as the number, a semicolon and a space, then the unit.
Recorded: 1900; rpm
